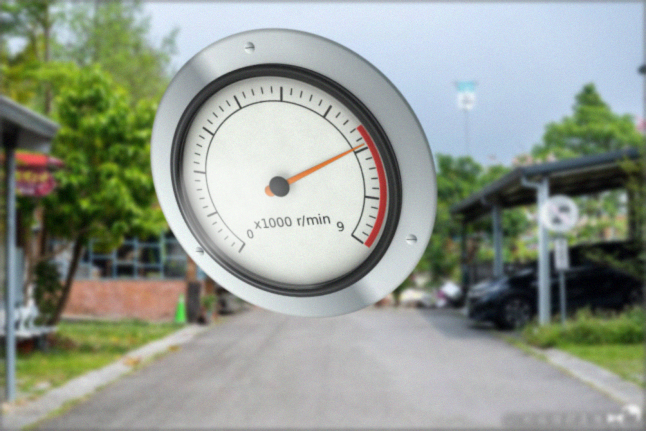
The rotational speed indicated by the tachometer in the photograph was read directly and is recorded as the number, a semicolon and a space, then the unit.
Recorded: 6900; rpm
